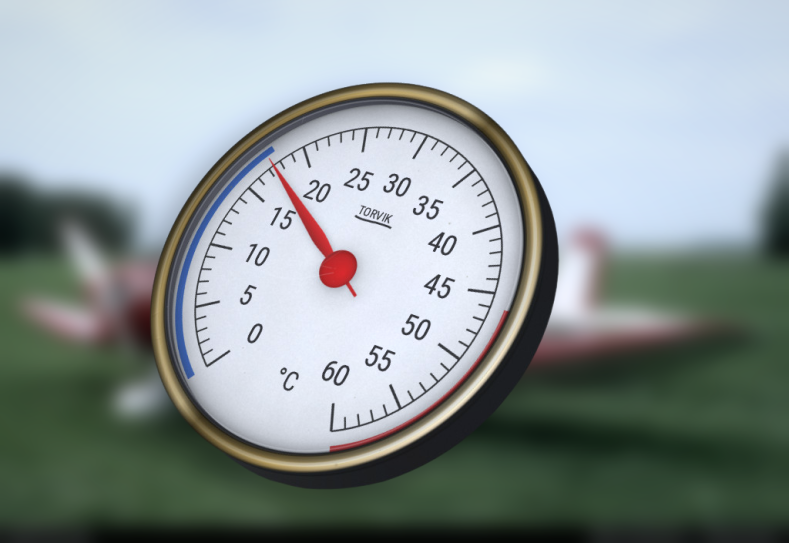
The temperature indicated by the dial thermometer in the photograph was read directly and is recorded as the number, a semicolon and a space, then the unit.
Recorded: 17.5; °C
